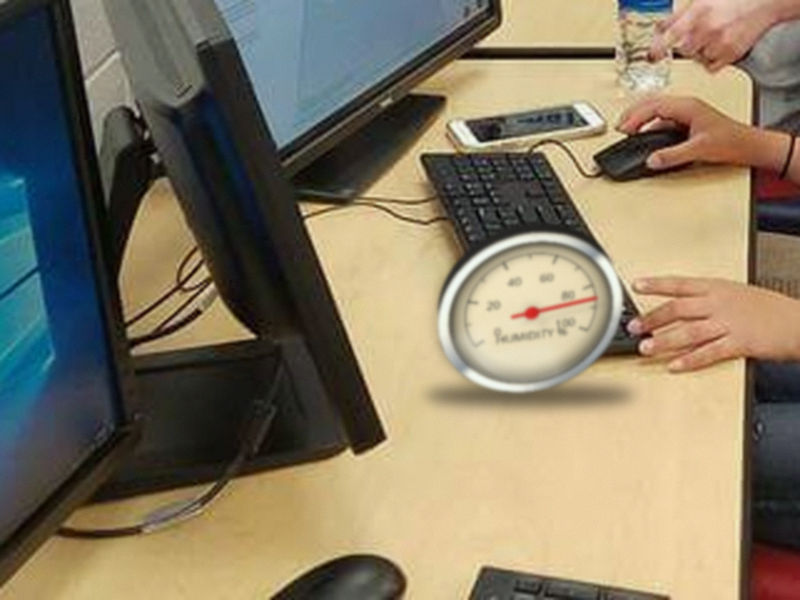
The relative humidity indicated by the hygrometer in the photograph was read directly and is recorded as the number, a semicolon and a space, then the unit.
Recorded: 85; %
